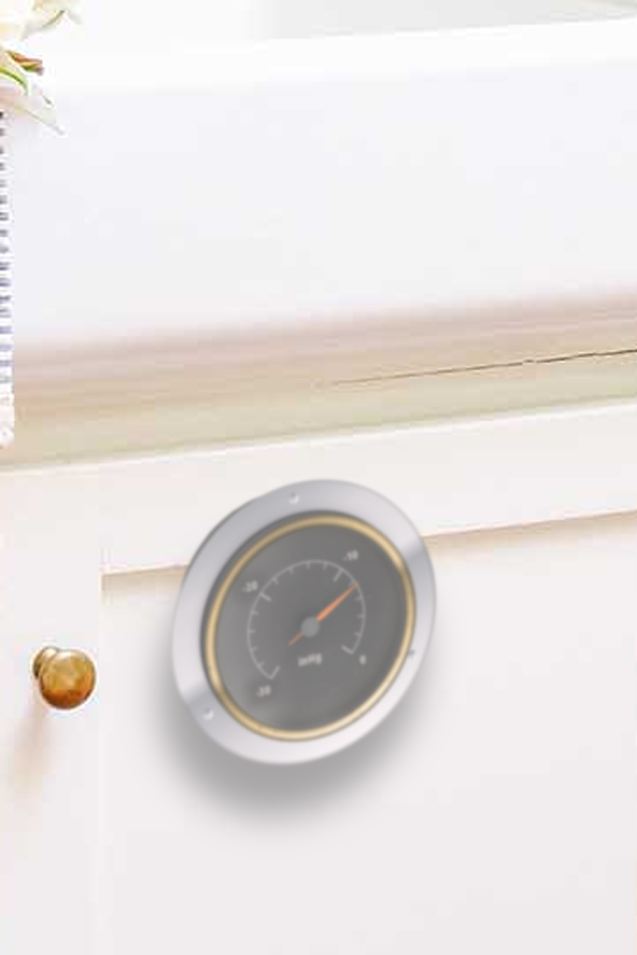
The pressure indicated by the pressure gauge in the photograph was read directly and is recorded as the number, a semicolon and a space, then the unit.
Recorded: -8; inHg
